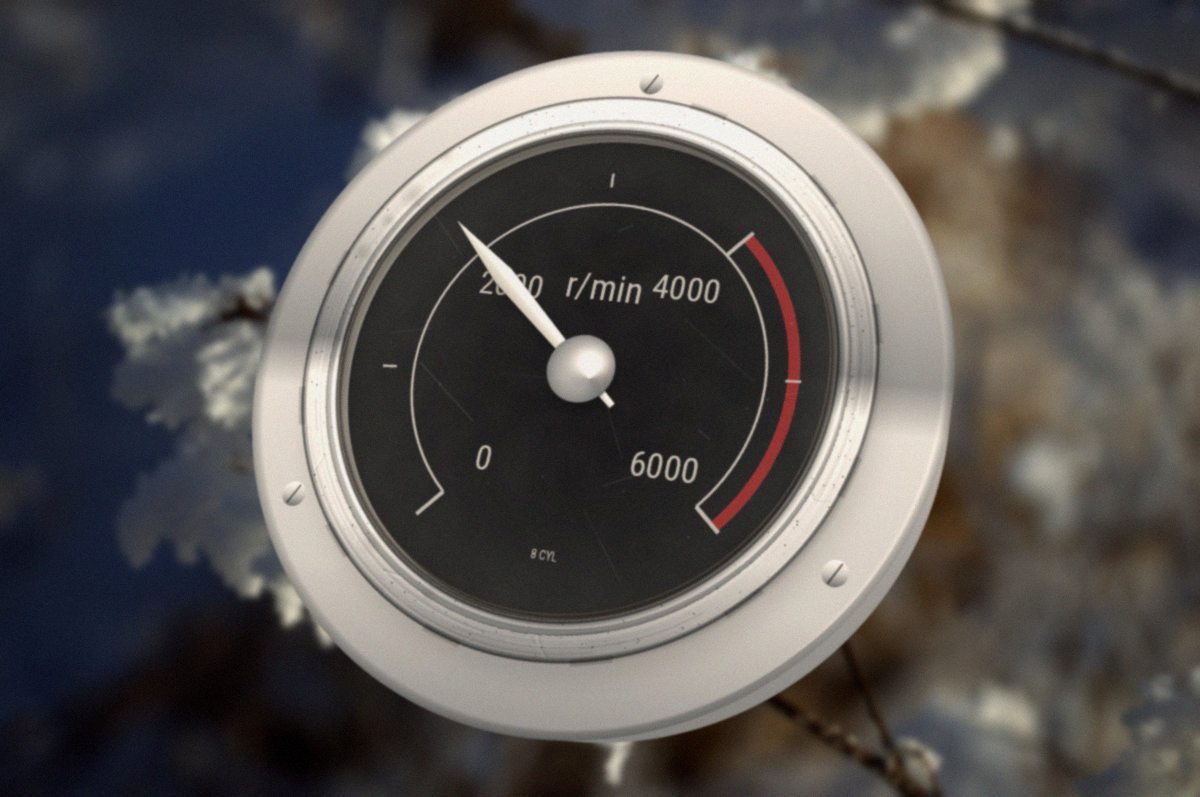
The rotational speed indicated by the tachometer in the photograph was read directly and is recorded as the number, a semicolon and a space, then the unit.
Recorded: 2000; rpm
